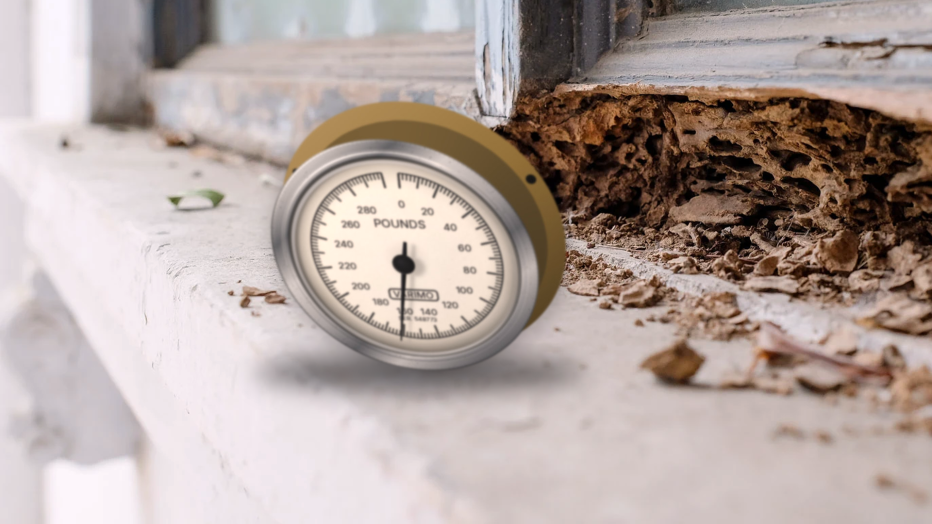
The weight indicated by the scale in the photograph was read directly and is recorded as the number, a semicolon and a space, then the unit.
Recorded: 160; lb
